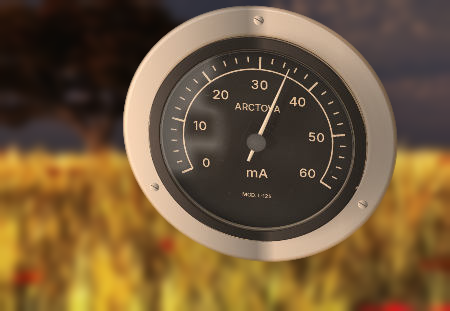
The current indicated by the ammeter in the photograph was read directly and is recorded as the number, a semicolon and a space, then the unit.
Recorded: 35; mA
